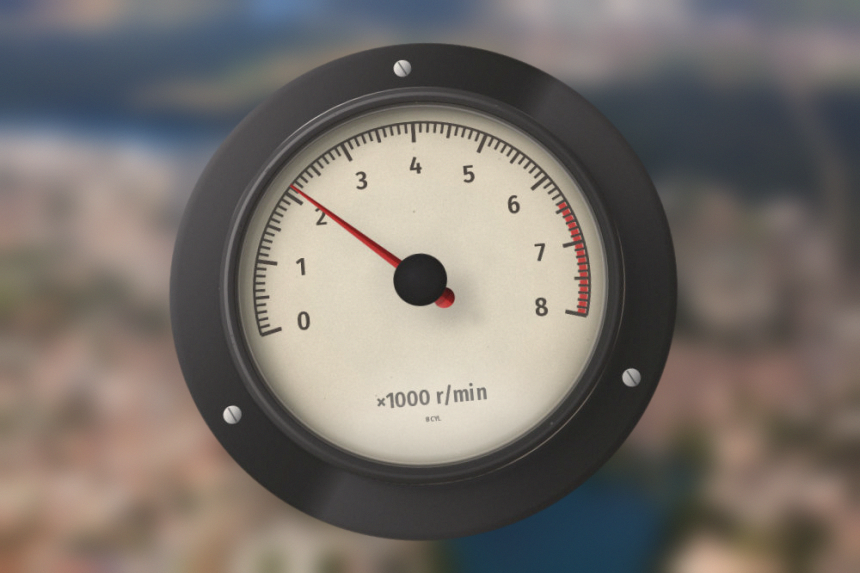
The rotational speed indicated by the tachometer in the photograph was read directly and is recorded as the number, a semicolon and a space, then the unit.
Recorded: 2100; rpm
